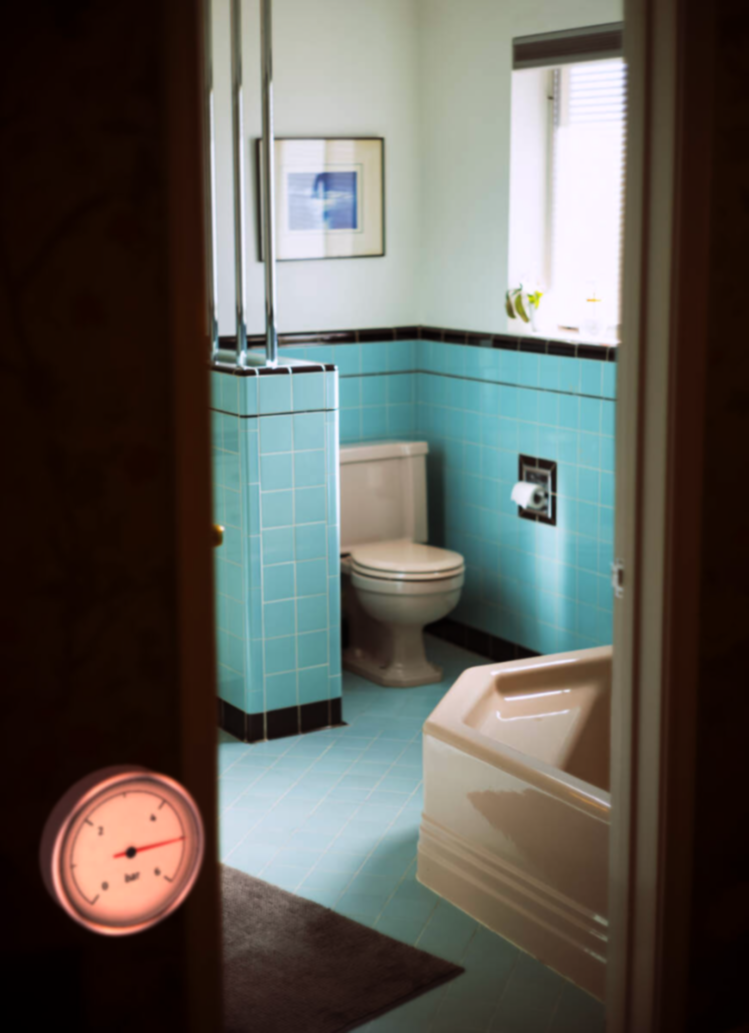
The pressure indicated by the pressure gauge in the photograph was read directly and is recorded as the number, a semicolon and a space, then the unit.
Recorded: 5; bar
